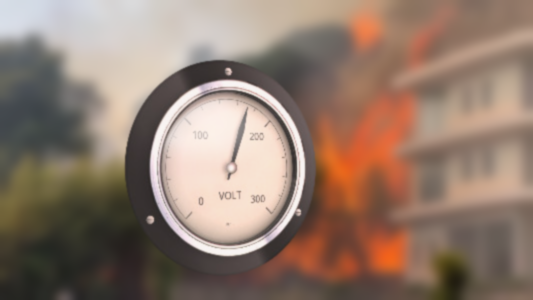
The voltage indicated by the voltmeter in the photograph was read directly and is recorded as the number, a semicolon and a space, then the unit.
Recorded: 170; V
